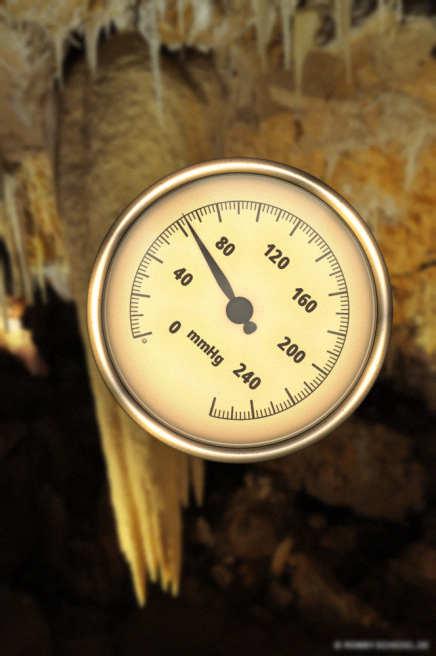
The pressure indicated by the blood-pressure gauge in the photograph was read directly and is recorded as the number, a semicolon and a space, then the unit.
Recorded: 64; mmHg
